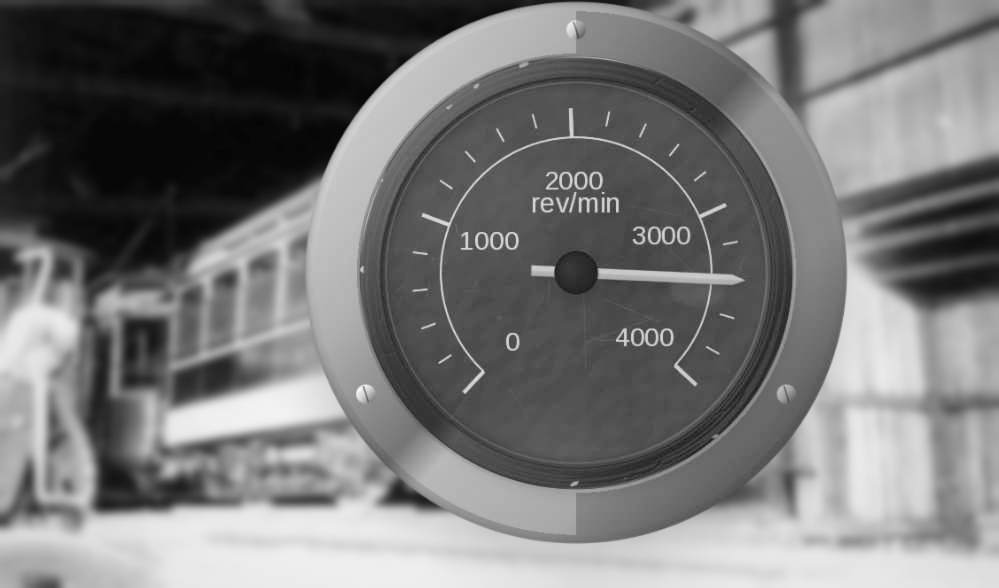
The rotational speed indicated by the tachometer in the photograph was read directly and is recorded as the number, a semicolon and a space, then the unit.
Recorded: 3400; rpm
